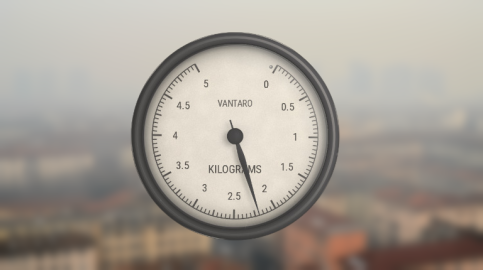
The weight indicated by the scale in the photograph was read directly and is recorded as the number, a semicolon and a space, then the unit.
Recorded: 2.2; kg
